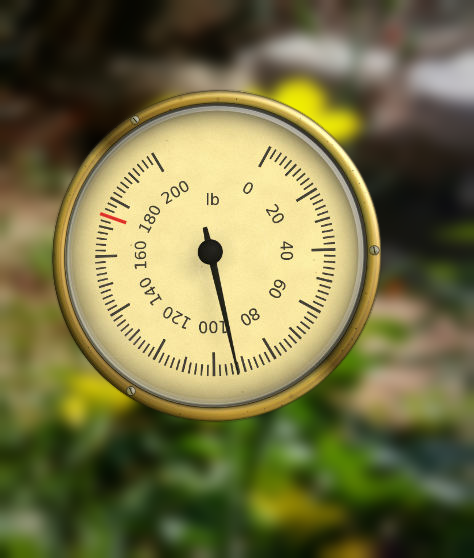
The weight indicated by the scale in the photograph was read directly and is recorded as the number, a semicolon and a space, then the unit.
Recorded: 92; lb
